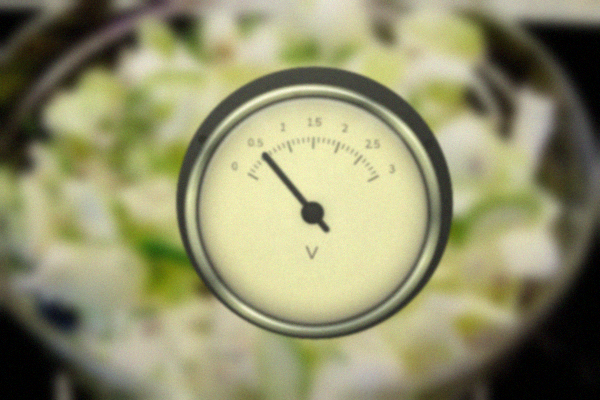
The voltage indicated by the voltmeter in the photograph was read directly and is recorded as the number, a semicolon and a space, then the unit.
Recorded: 0.5; V
